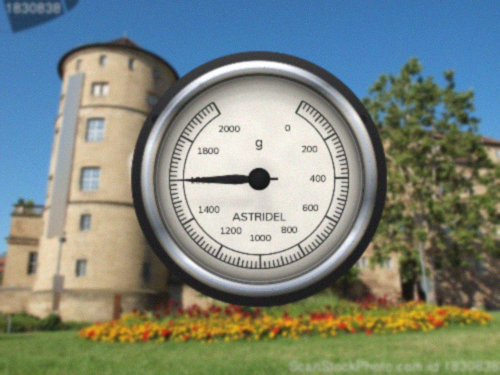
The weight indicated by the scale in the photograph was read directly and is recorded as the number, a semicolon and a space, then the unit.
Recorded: 1600; g
